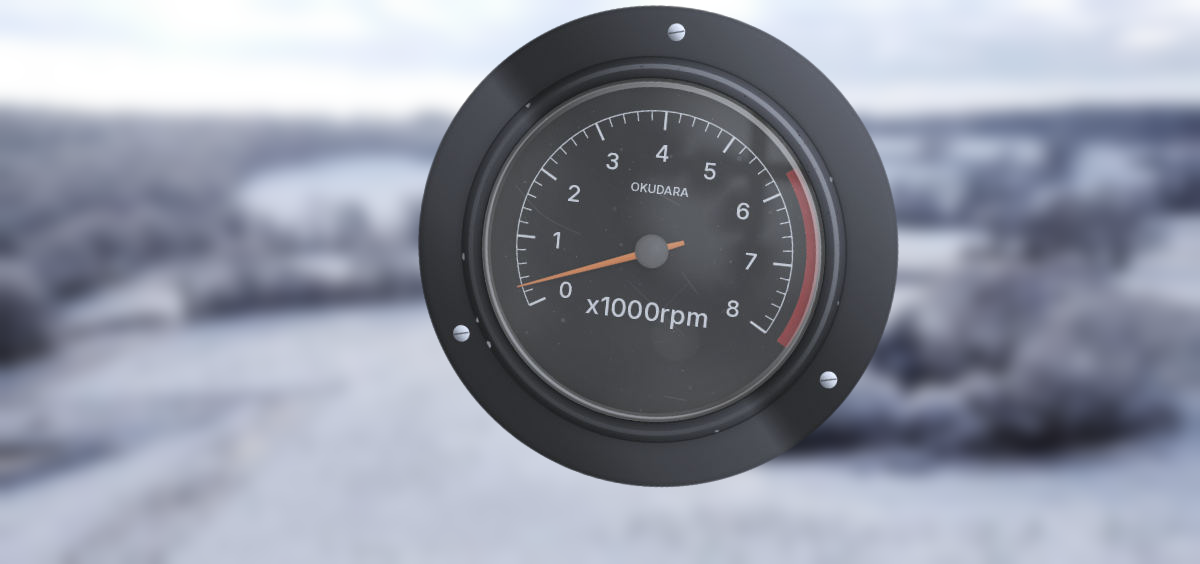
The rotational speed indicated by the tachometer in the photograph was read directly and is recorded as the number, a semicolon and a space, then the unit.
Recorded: 300; rpm
